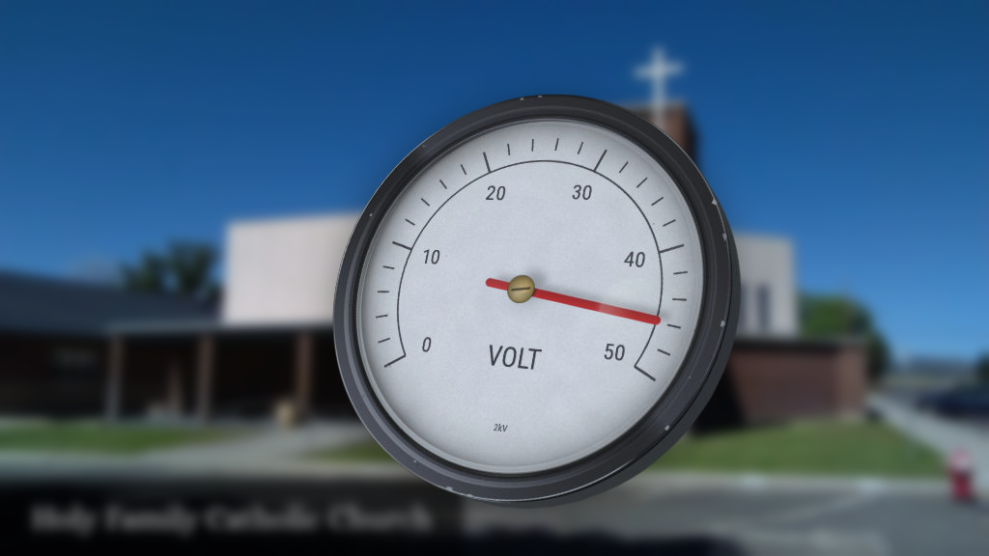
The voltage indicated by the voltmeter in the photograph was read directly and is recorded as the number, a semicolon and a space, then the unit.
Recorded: 46; V
